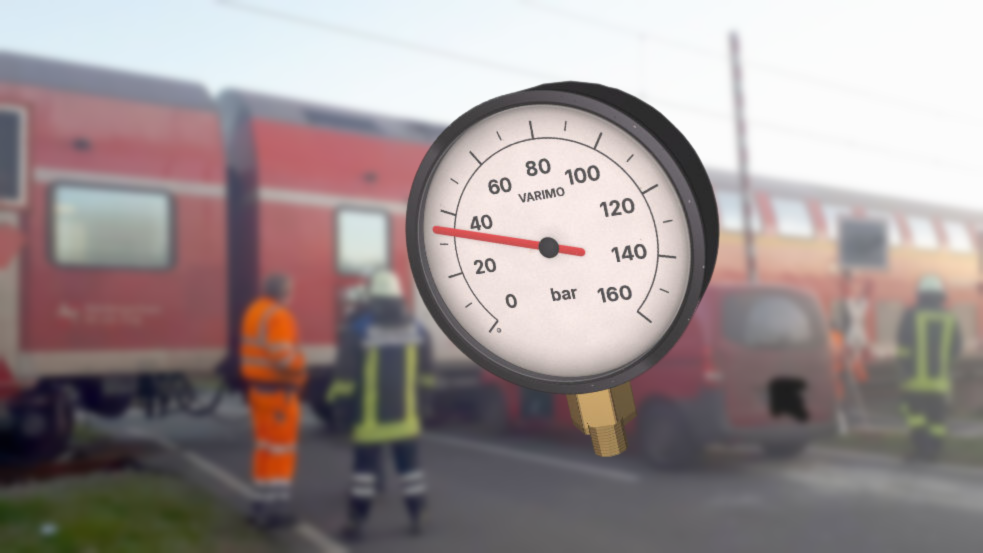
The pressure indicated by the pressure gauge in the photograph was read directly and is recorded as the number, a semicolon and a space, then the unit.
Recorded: 35; bar
